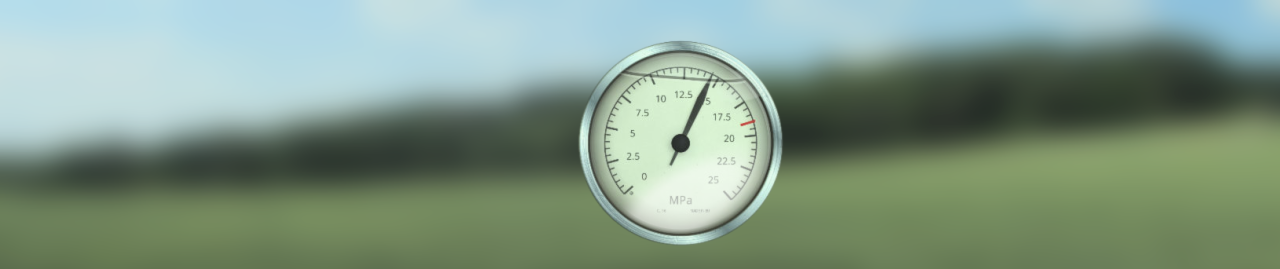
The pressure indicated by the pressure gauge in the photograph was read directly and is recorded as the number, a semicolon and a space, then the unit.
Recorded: 14.5; MPa
